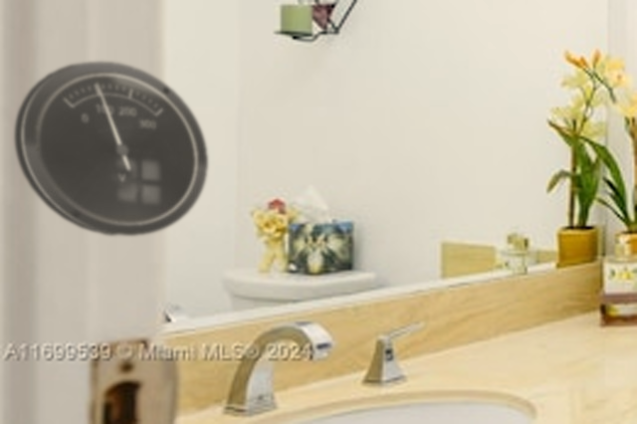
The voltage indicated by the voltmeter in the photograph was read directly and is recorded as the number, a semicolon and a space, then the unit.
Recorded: 100; V
